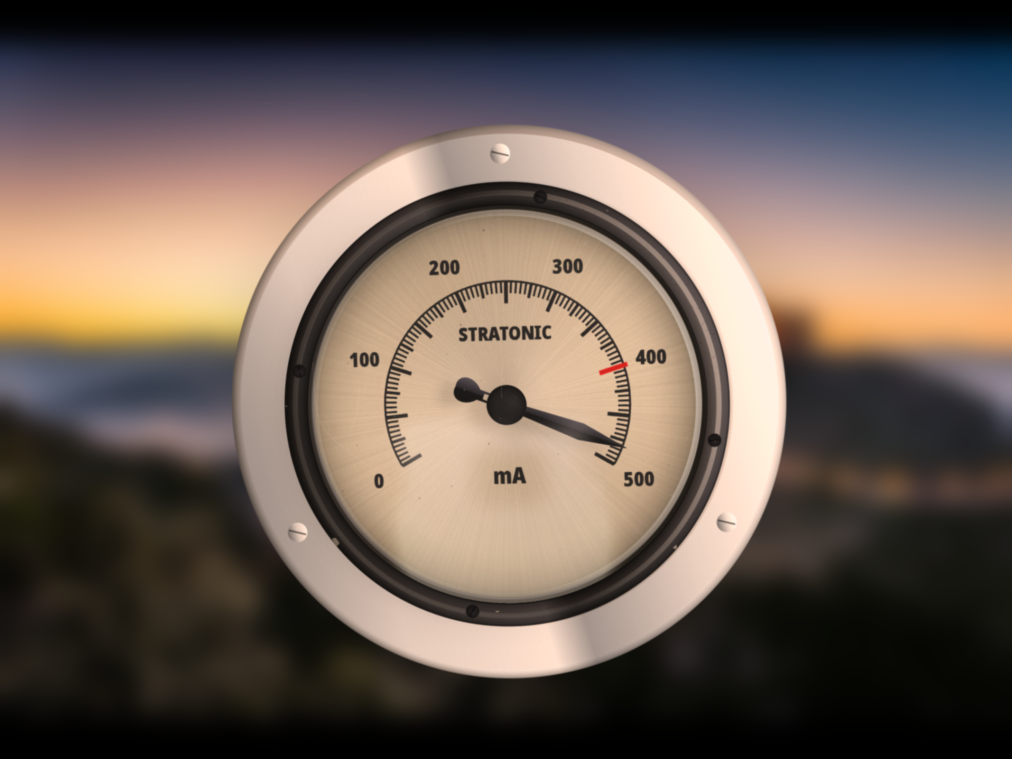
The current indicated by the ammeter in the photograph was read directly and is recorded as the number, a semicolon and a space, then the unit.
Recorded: 480; mA
